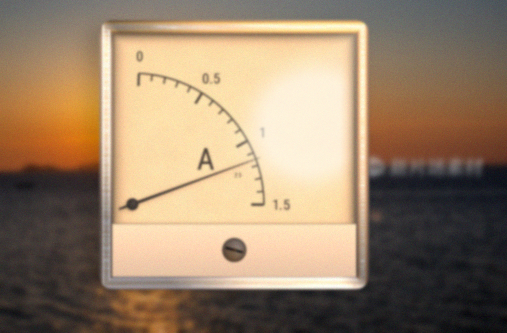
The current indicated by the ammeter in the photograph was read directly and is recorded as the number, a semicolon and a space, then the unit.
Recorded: 1.15; A
